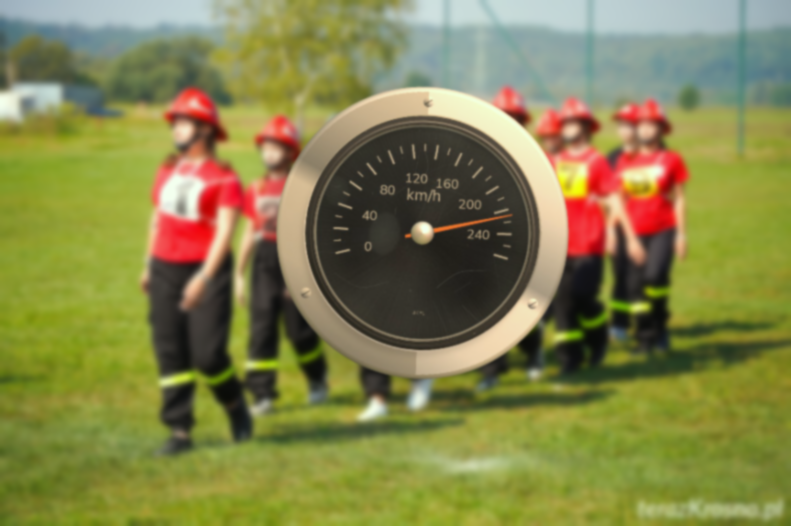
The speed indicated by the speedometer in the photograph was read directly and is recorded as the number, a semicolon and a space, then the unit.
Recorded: 225; km/h
